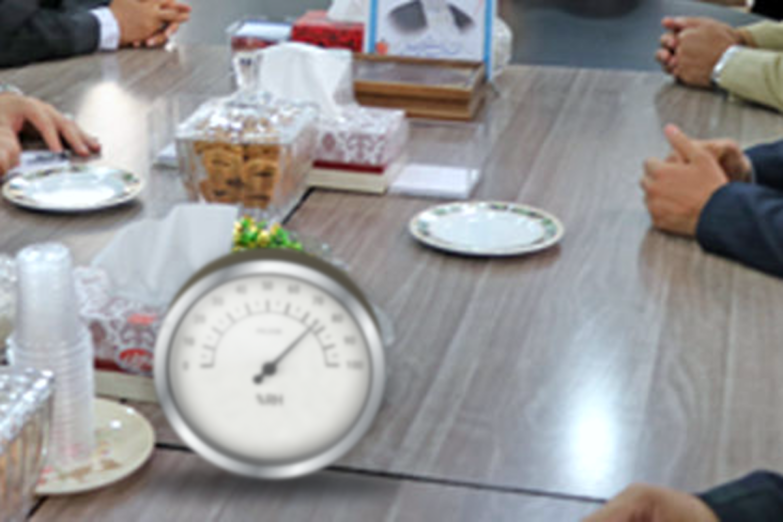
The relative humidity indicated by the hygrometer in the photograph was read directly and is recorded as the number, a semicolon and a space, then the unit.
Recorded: 75; %
